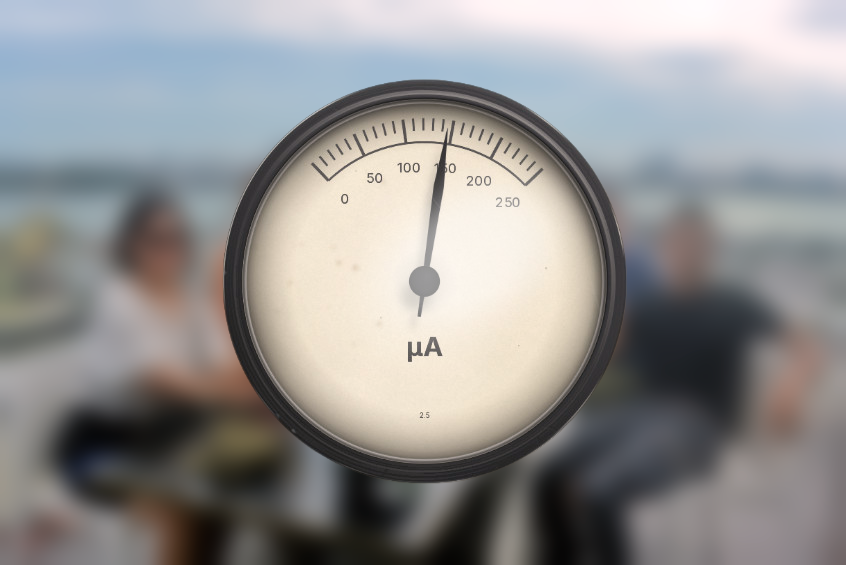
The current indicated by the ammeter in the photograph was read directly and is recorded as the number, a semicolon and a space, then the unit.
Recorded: 145; µA
